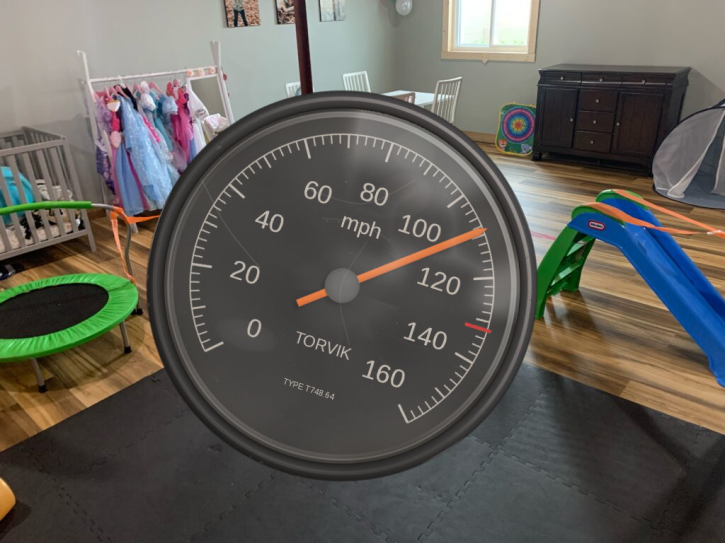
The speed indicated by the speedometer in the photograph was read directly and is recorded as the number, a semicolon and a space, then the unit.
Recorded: 109; mph
